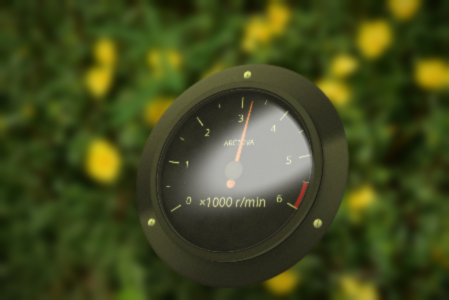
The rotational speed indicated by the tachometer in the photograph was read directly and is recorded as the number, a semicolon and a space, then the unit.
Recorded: 3250; rpm
